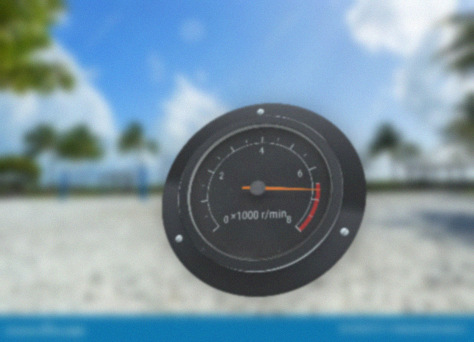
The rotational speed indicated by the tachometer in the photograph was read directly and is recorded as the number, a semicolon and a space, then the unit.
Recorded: 6750; rpm
